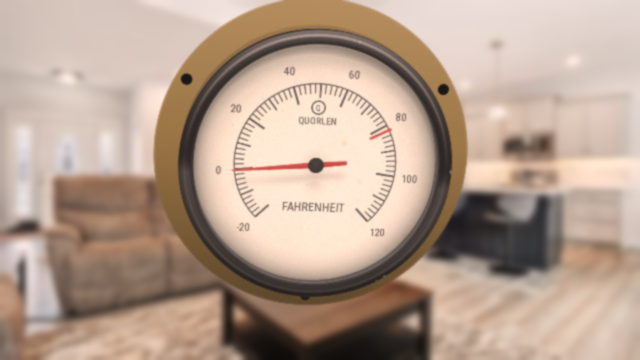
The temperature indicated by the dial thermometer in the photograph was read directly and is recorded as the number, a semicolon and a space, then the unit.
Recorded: 0; °F
